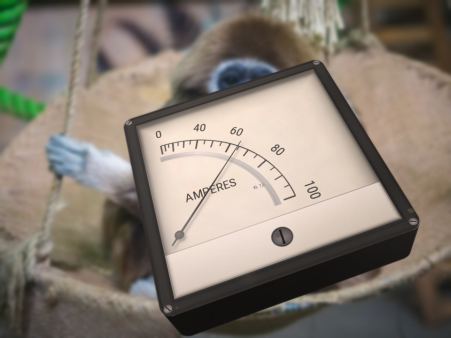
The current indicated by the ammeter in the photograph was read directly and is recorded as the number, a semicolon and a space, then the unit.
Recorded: 65; A
